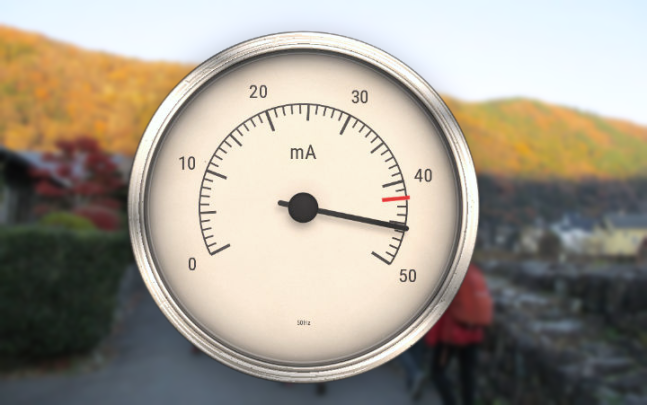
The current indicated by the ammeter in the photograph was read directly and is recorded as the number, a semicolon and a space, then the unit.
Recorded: 45.5; mA
